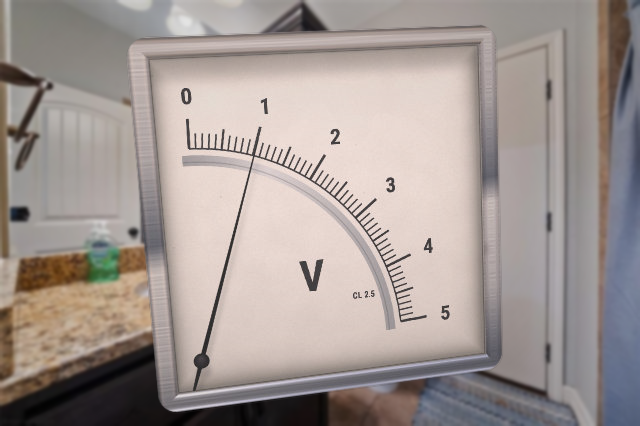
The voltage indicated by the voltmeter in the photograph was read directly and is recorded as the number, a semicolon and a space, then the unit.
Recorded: 1; V
